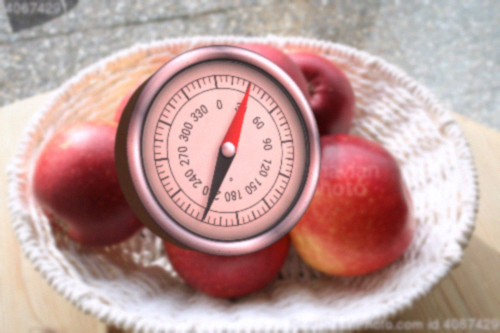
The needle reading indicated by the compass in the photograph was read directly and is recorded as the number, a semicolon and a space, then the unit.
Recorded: 30; °
